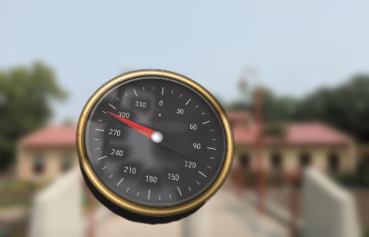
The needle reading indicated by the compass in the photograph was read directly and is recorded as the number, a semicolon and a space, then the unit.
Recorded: 290; °
